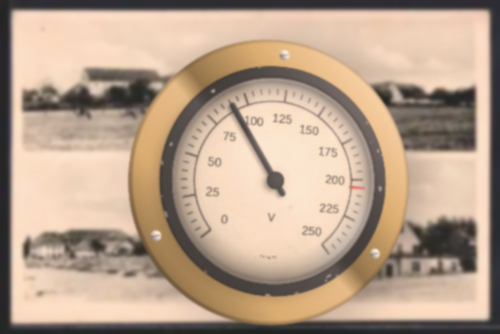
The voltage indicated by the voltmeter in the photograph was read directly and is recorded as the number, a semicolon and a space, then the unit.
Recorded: 90; V
